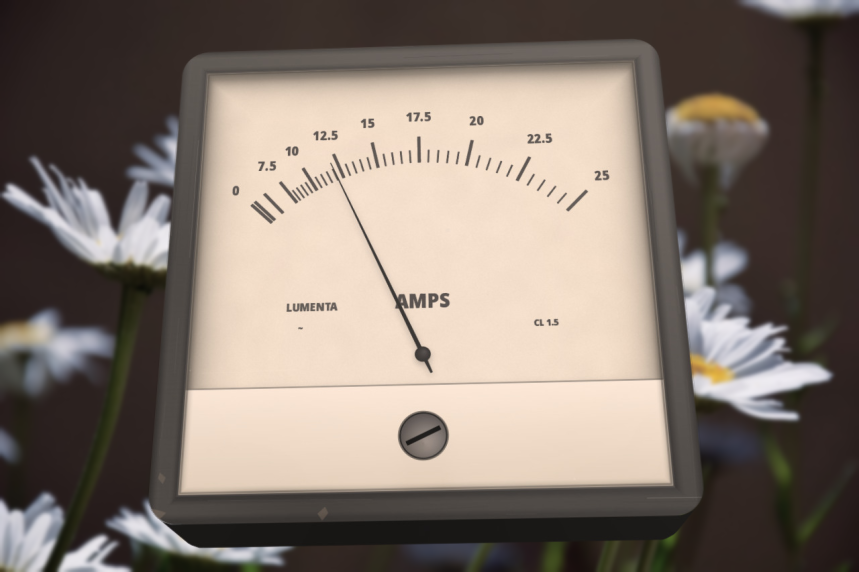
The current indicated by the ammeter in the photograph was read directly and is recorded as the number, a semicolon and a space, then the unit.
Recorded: 12; A
